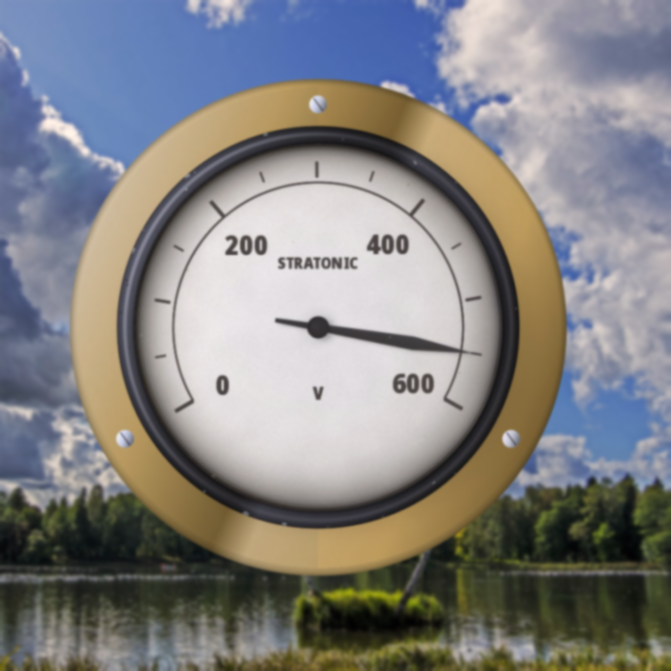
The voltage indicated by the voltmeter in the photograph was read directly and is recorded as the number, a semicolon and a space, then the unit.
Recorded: 550; V
